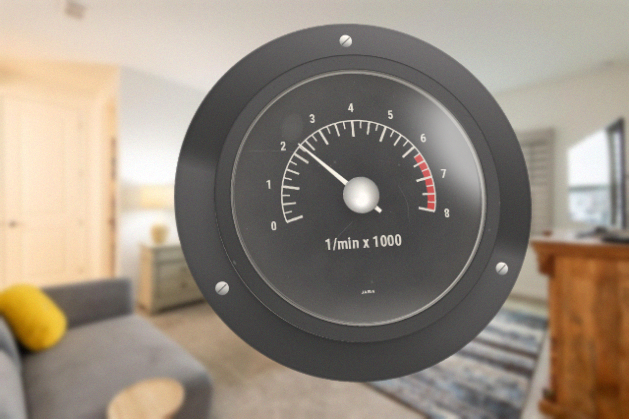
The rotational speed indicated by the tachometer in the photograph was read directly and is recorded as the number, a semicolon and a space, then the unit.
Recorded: 2250; rpm
